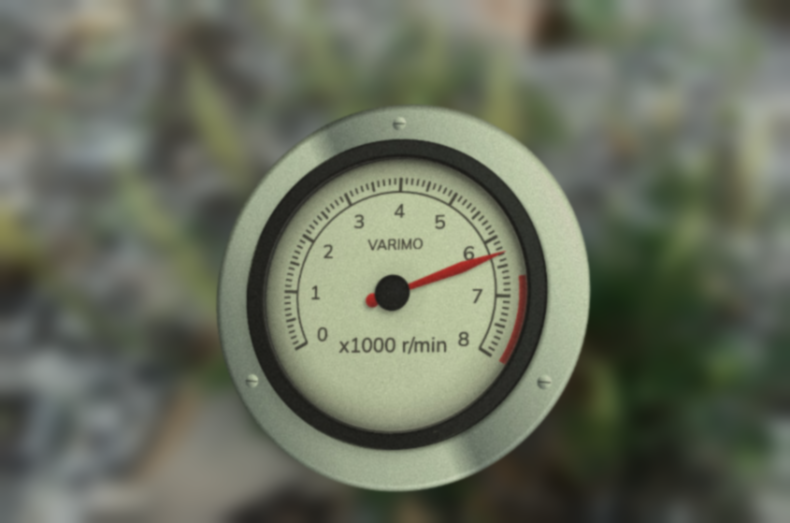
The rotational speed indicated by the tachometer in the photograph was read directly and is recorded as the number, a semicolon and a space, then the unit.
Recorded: 6300; rpm
